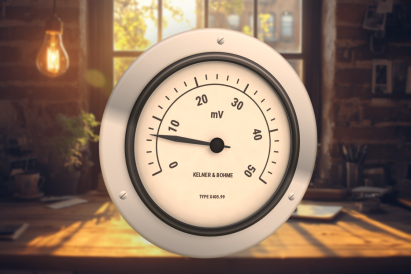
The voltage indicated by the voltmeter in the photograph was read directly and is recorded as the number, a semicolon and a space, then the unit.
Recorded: 7; mV
